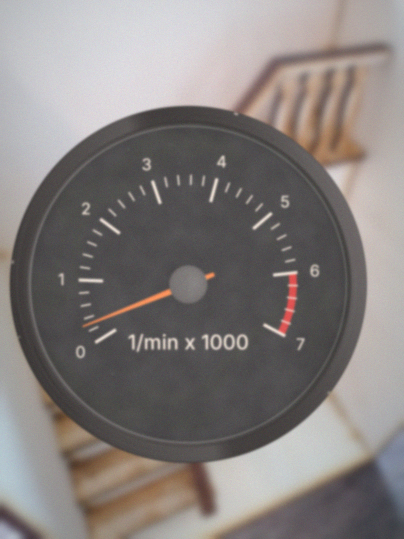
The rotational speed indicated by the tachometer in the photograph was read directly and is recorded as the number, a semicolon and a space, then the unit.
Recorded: 300; rpm
